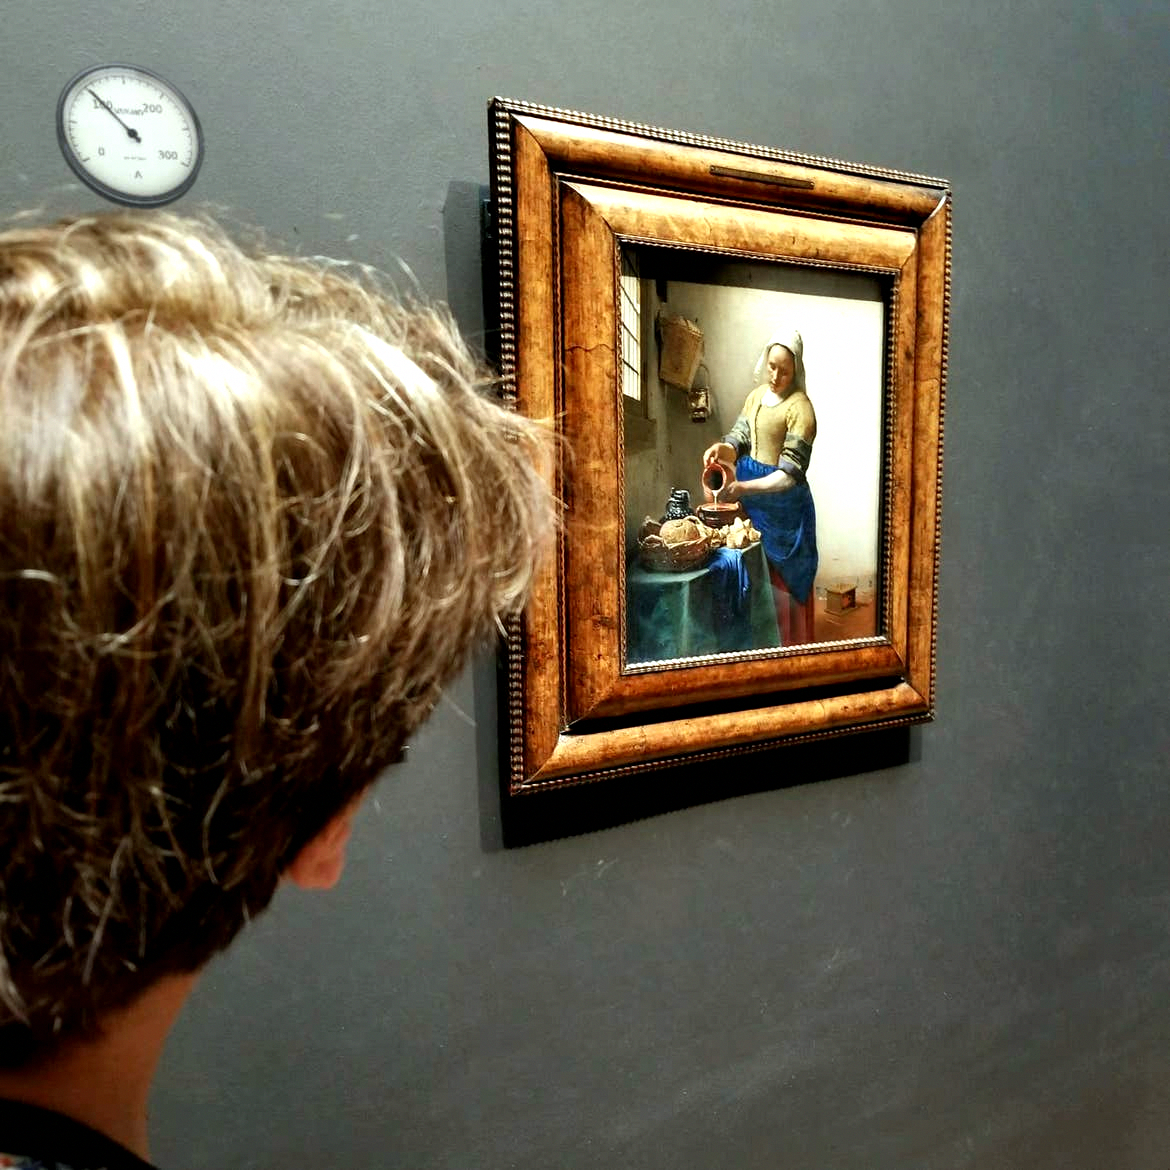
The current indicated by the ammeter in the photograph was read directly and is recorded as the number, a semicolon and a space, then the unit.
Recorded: 100; A
